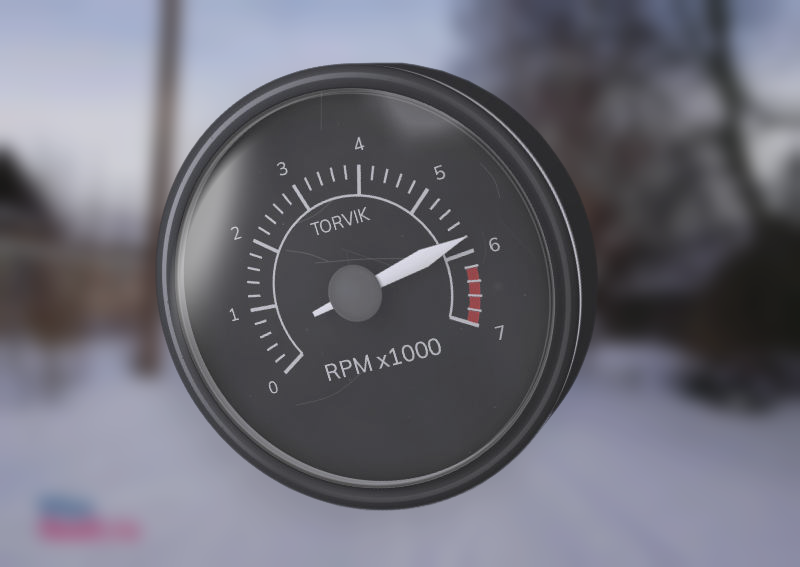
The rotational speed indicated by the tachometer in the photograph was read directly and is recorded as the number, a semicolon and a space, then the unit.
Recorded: 5800; rpm
